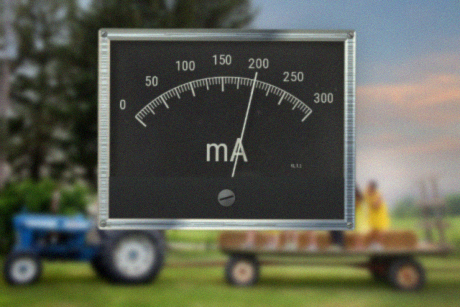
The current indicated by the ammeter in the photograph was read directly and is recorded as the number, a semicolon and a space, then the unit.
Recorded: 200; mA
